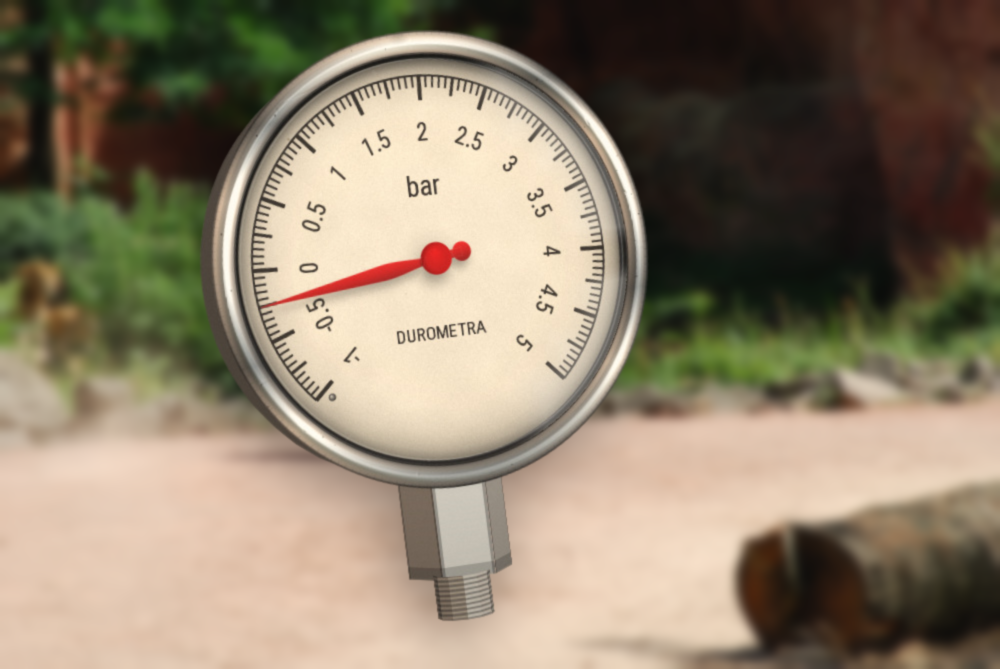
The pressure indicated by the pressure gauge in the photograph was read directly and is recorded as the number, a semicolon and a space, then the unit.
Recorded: -0.25; bar
